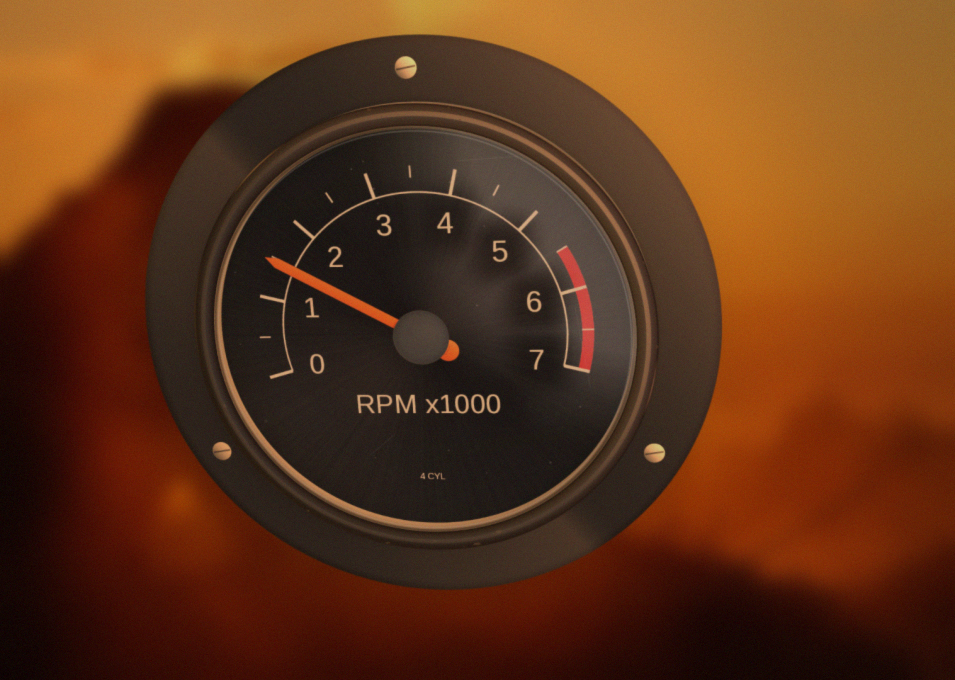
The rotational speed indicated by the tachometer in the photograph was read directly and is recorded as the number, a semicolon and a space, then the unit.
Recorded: 1500; rpm
